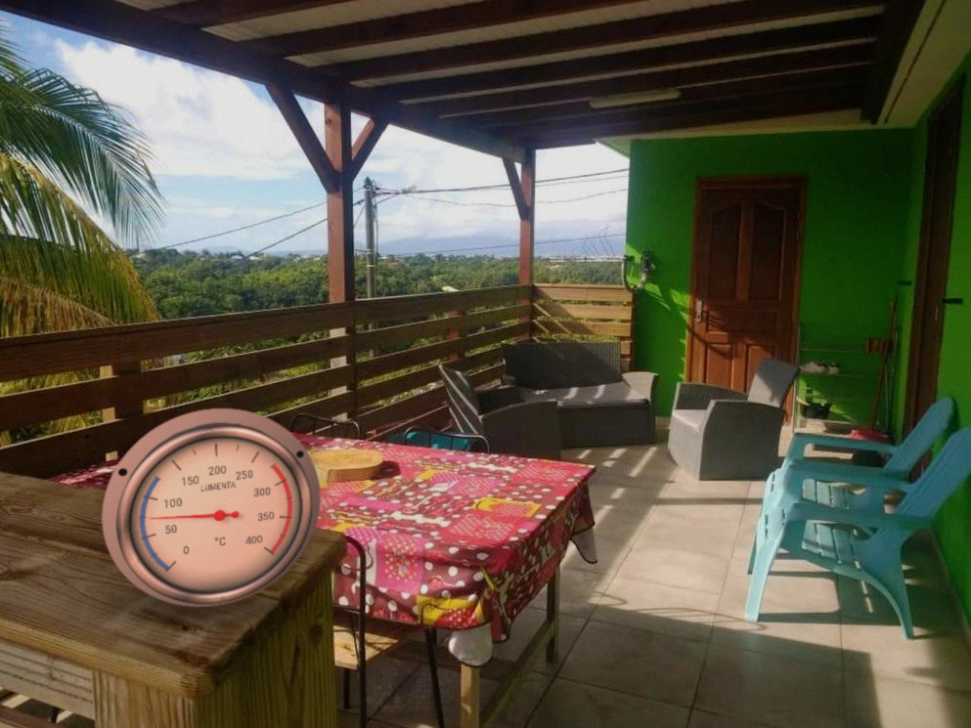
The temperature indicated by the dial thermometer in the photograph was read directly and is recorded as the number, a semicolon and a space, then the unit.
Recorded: 75; °C
